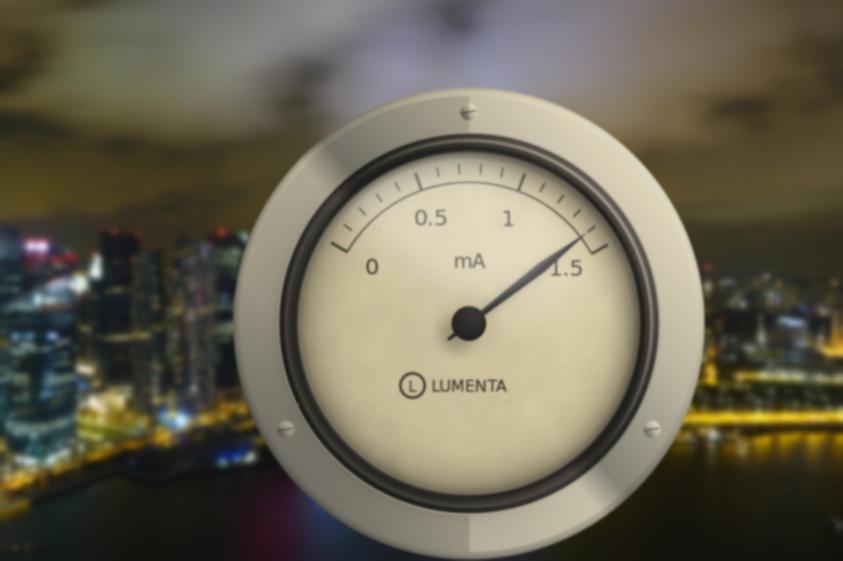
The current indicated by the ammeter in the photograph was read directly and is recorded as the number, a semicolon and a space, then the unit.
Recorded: 1.4; mA
